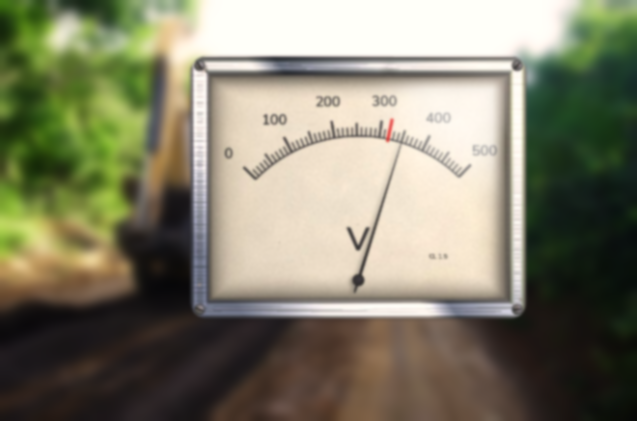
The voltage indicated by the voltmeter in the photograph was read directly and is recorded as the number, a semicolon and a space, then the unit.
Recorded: 350; V
